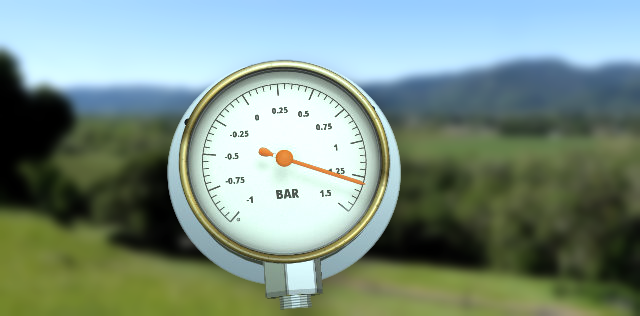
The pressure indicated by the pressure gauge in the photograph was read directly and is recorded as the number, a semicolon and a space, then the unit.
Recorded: 1.3; bar
